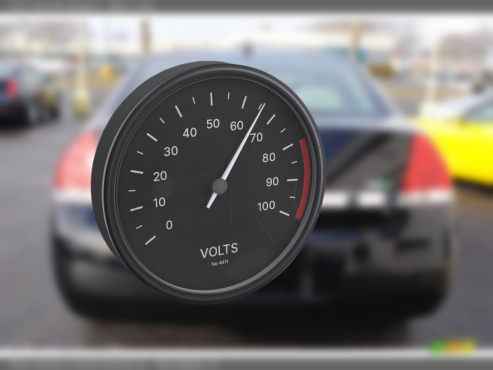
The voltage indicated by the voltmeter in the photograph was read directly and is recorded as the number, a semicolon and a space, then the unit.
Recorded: 65; V
